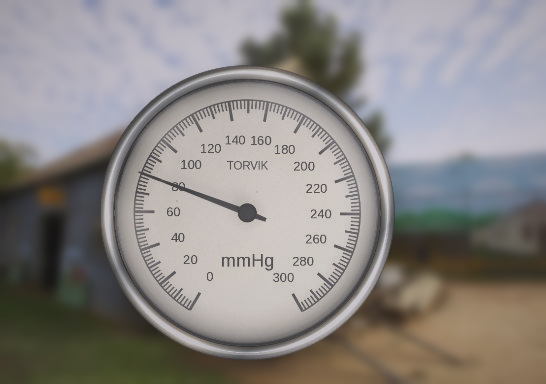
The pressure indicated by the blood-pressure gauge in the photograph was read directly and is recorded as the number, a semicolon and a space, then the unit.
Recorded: 80; mmHg
